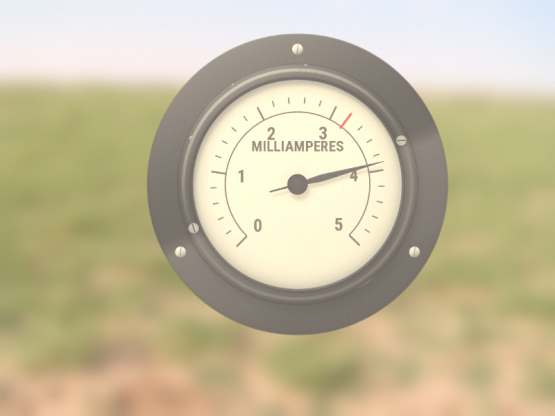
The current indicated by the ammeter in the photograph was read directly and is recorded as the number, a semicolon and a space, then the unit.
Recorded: 3.9; mA
